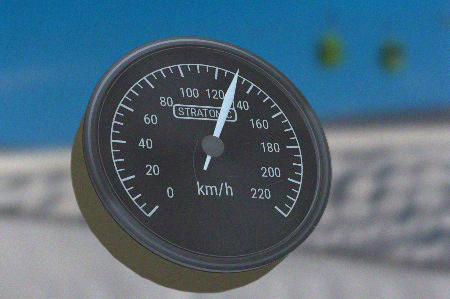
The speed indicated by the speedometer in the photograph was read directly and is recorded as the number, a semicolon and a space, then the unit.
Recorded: 130; km/h
